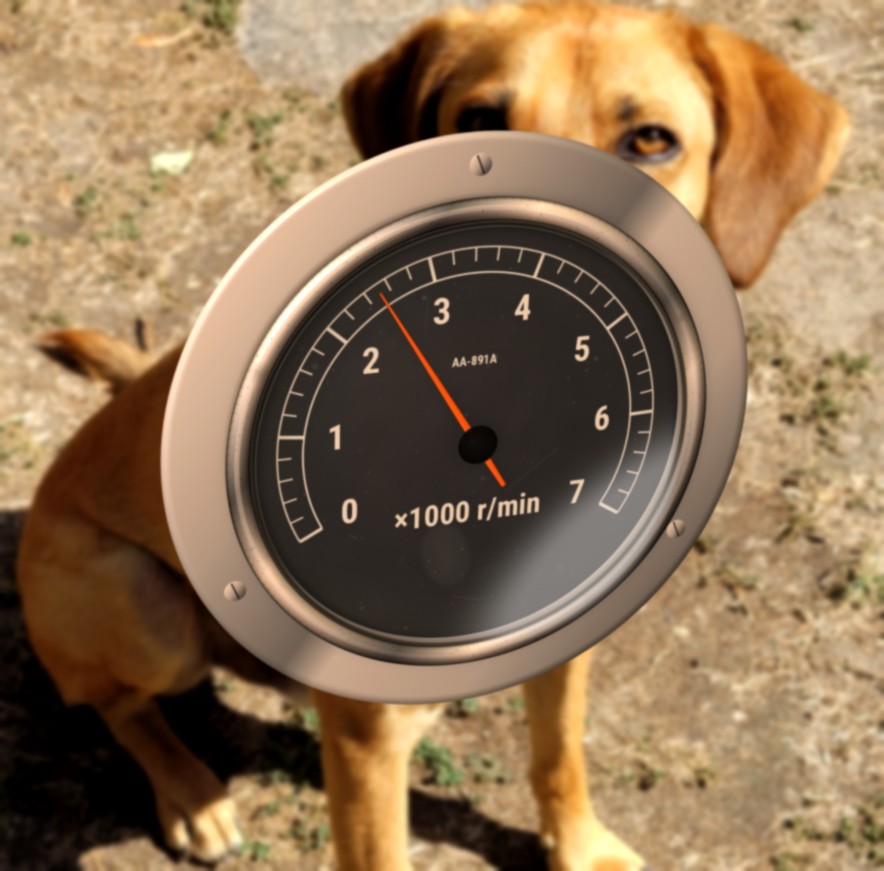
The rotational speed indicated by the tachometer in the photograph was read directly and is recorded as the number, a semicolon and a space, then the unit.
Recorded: 2500; rpm
